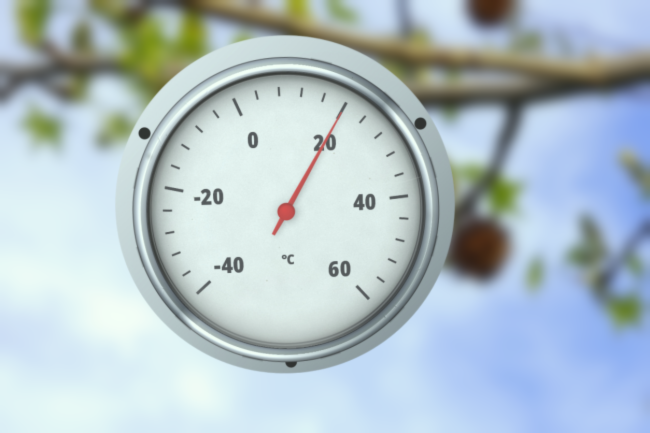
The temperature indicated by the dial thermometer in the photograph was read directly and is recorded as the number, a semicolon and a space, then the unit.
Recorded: 20; °C
